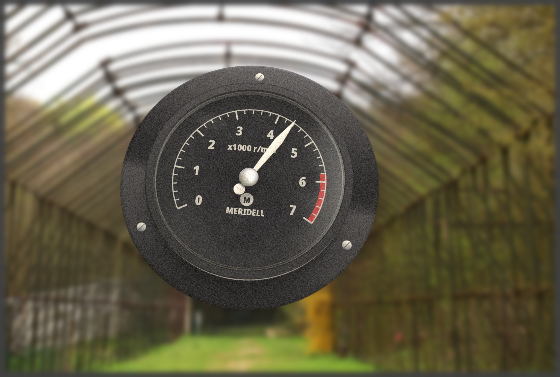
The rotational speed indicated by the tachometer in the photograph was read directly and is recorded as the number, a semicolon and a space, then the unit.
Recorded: 4400; rpm
